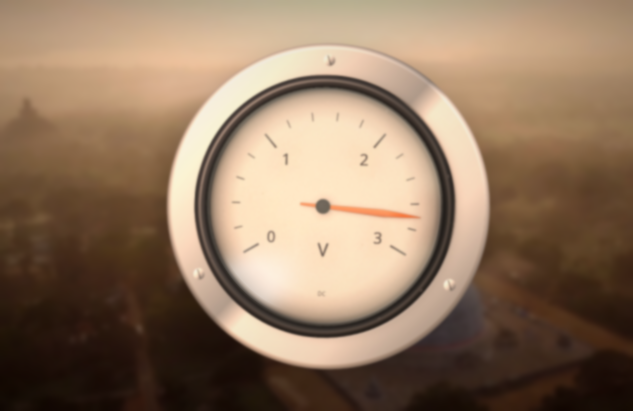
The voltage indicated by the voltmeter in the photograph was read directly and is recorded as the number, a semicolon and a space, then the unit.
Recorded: 2.7; V
